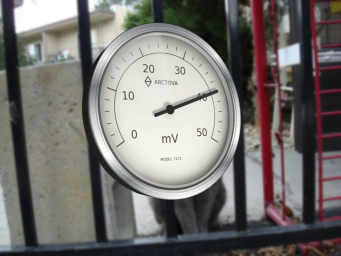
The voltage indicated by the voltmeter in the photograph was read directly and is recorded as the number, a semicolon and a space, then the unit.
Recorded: 40; mV
